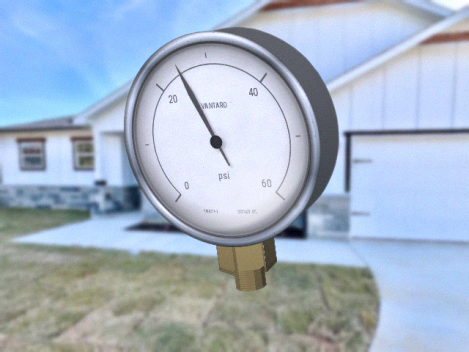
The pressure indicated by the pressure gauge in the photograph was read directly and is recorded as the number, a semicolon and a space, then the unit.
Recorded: 25; psi
